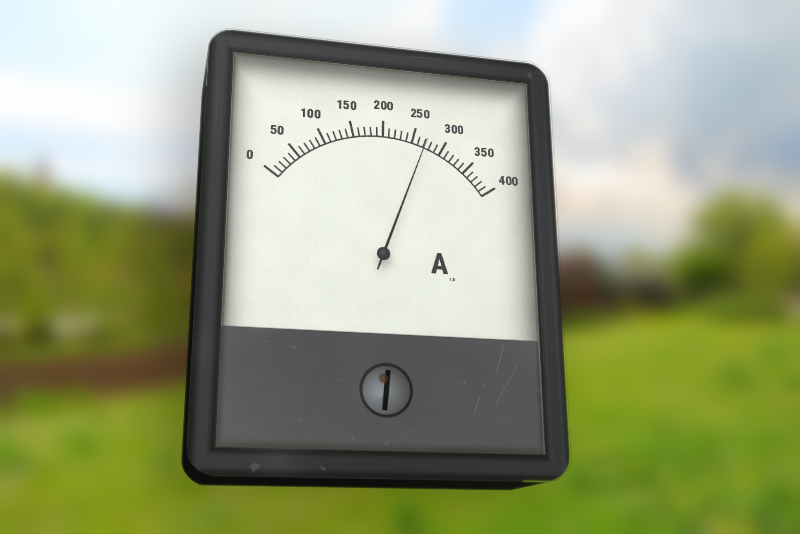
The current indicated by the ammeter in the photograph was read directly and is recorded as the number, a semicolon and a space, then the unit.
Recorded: 270; A
